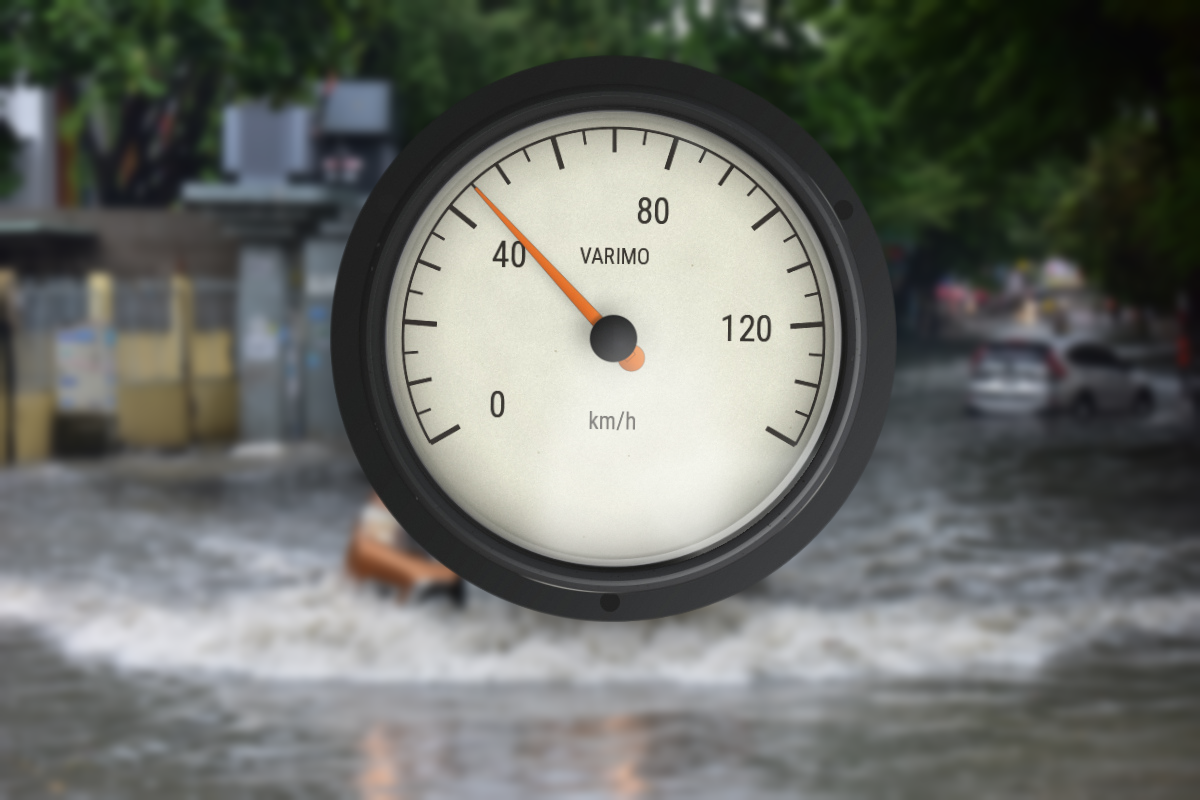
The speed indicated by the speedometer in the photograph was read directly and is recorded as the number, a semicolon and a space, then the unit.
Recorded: 45; km/h
